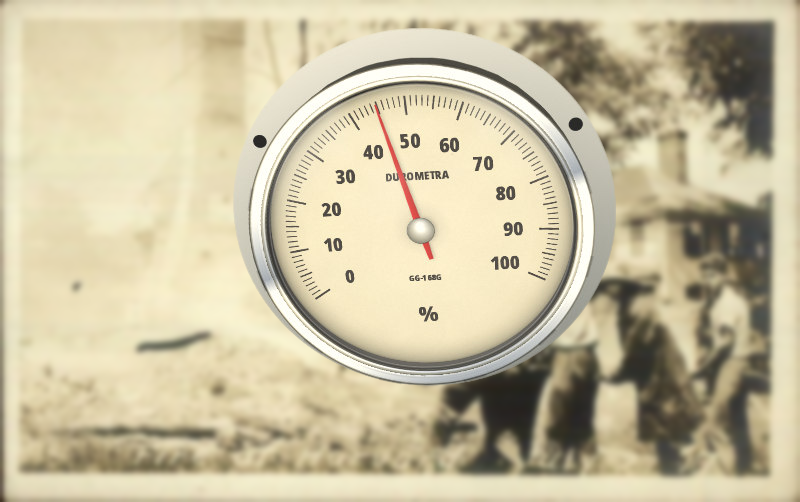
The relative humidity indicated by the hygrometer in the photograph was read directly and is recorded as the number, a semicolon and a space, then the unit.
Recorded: 45; %
